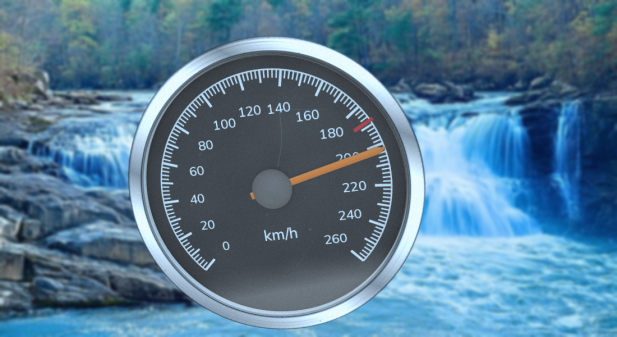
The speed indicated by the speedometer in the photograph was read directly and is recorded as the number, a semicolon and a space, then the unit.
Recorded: 202; km/h
